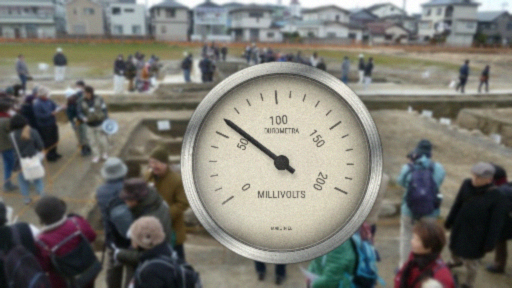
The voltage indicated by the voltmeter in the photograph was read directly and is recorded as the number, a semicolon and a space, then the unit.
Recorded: 60; mV
